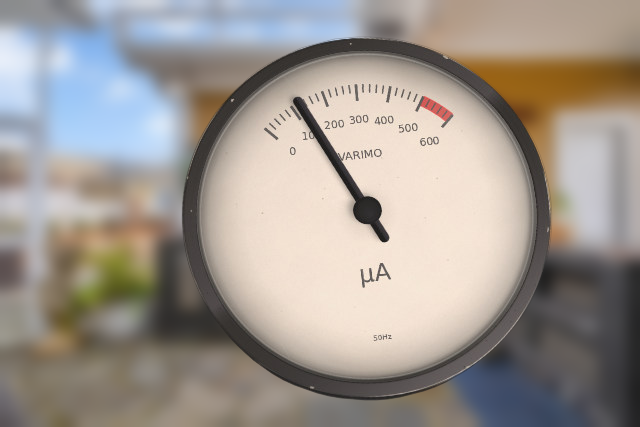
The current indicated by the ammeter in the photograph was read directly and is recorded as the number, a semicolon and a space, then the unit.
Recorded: 120; µA
